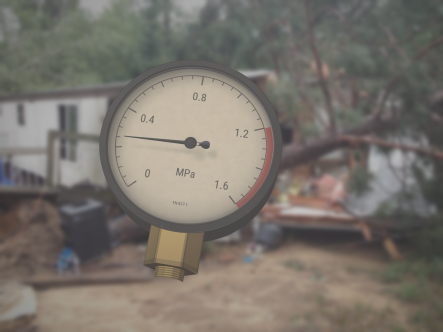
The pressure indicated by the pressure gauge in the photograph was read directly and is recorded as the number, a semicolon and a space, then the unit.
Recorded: 0.25; MPa
